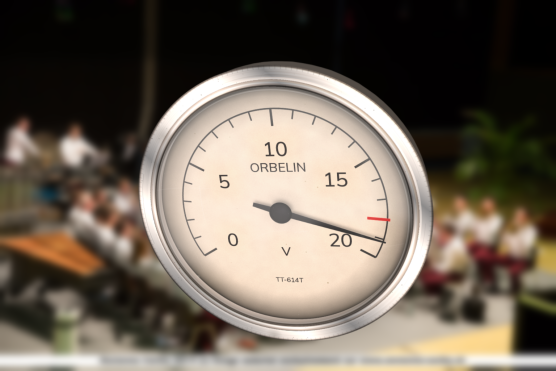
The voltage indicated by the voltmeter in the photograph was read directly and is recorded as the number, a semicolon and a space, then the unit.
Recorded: 19; V
